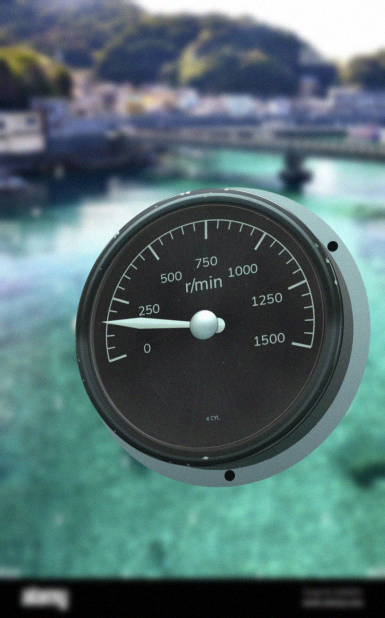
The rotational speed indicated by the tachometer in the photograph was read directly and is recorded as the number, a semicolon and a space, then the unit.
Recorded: 150; rpm
